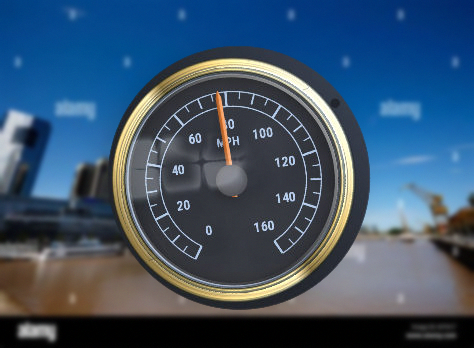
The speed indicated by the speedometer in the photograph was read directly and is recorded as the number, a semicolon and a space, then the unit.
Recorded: 77.5; mph
